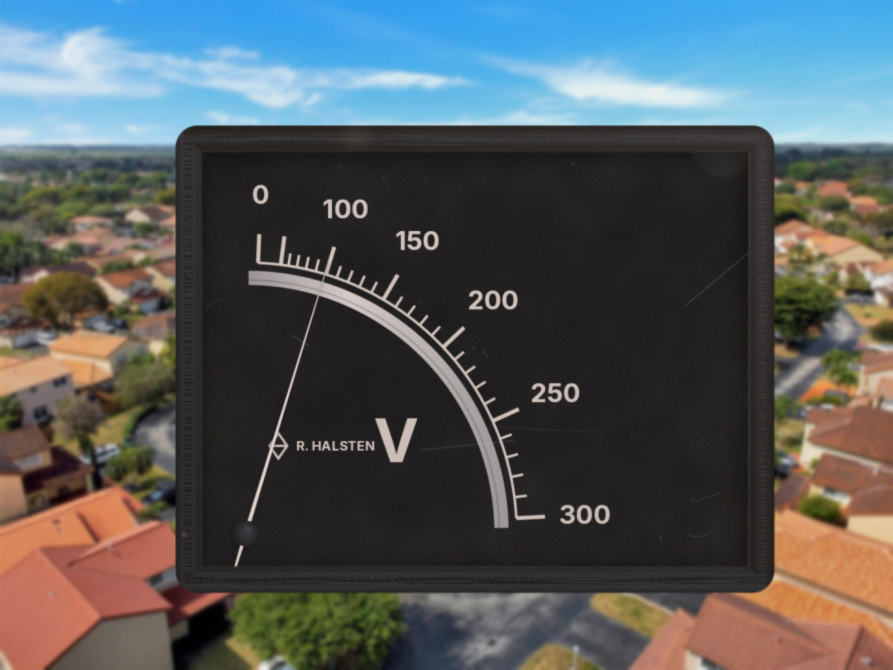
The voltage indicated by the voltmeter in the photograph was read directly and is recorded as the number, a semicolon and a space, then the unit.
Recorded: 100; V
